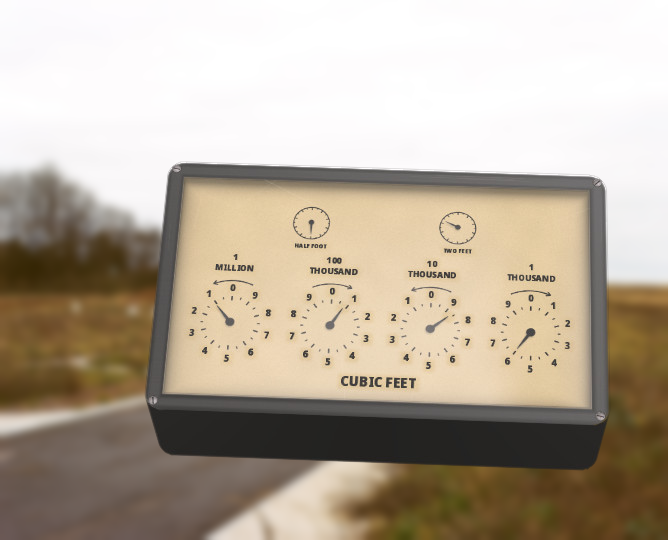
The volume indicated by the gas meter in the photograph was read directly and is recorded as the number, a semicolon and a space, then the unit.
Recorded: 108600; ft³
